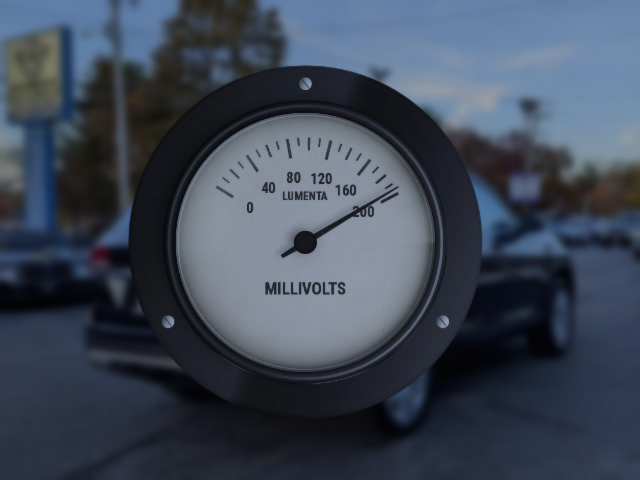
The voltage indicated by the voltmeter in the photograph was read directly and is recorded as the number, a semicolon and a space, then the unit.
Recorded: 195; mV
